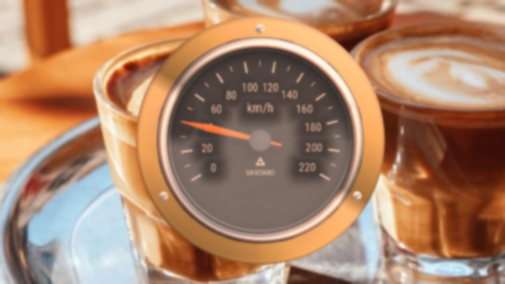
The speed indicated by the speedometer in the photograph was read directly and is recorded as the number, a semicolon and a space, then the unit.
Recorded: 40; km/h
